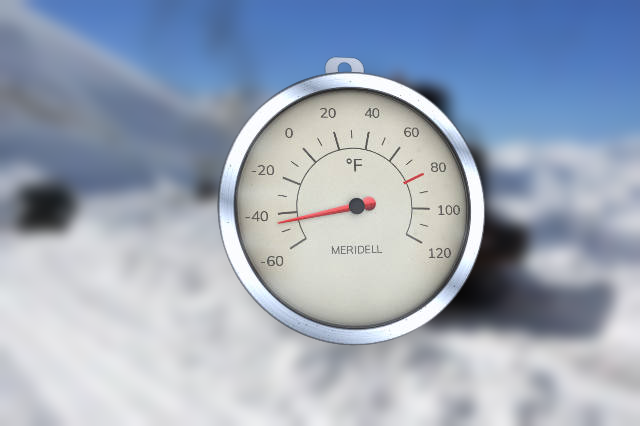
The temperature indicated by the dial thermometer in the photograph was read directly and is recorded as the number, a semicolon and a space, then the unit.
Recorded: -45; °F
